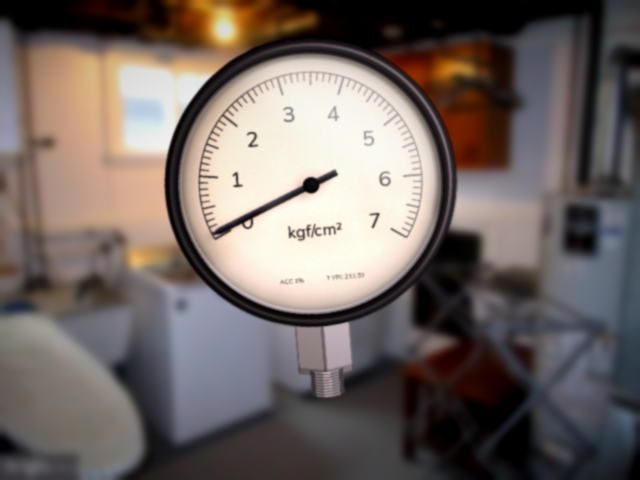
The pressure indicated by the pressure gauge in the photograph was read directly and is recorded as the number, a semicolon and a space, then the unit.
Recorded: 0.1; kg/cm²
